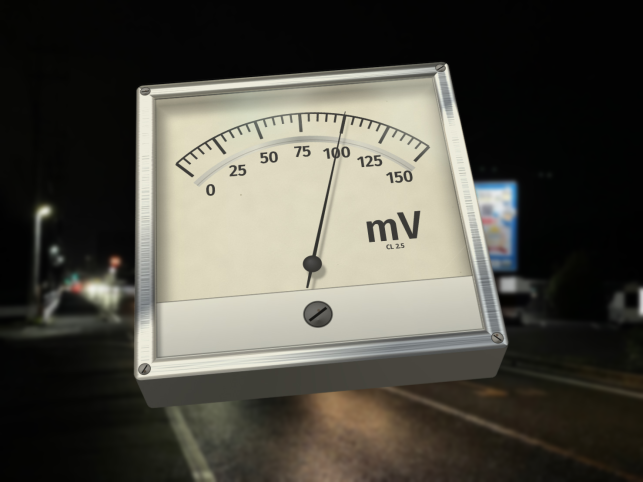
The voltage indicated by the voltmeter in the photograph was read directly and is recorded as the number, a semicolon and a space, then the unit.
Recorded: 100; mV
